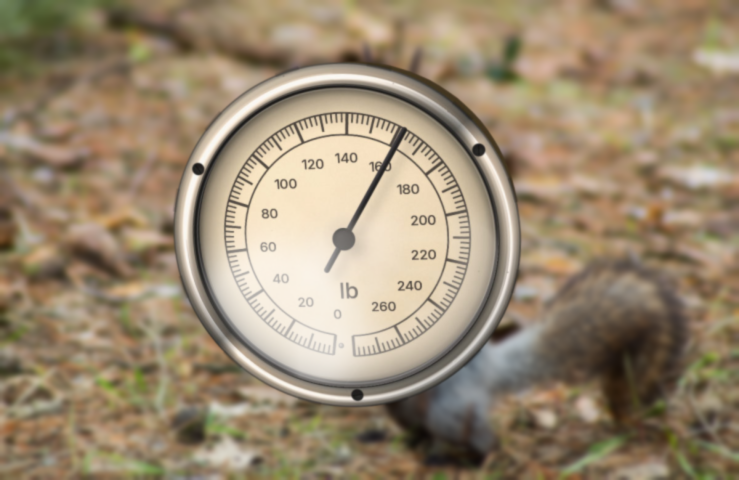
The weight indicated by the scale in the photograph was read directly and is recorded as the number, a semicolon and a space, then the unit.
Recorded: 162; lb
